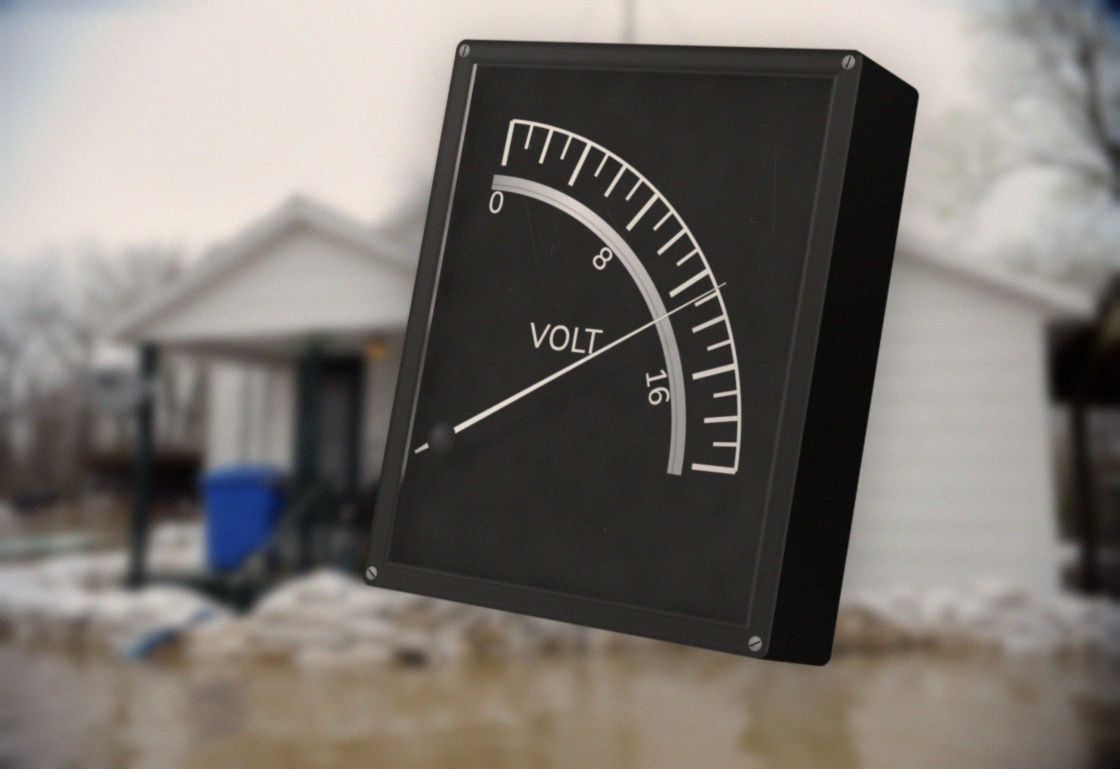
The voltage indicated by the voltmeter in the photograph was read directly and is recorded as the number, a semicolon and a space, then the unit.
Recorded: 13; V
